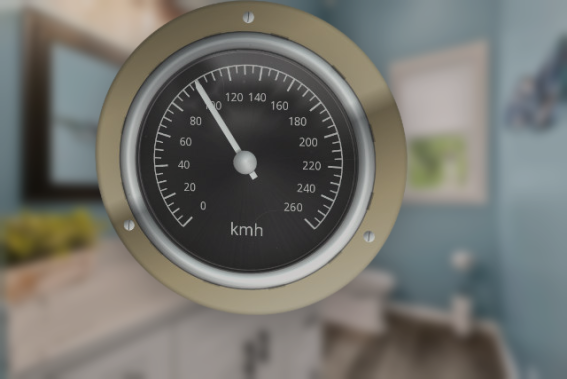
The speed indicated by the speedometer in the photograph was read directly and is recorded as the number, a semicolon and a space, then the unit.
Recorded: 100; km/h
